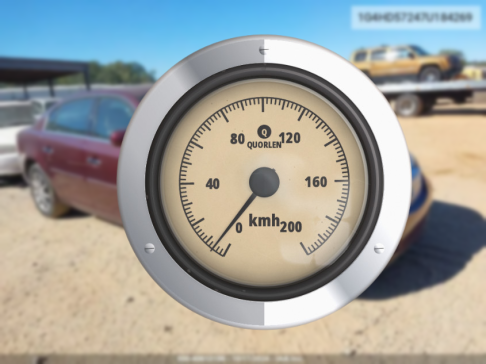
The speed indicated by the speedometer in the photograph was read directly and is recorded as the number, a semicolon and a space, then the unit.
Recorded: 6; km/h
